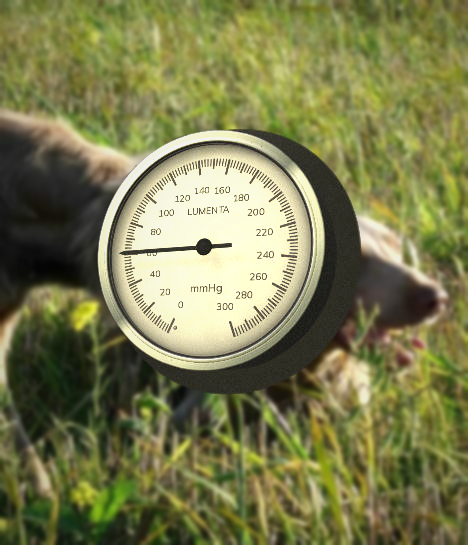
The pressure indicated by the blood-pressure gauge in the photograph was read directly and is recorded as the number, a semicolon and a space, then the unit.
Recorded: 60; mmHg
